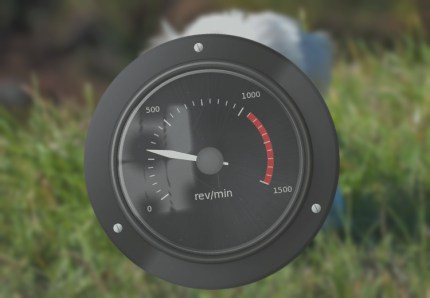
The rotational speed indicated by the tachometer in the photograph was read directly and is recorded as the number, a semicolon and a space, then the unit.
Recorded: 300; rpm
